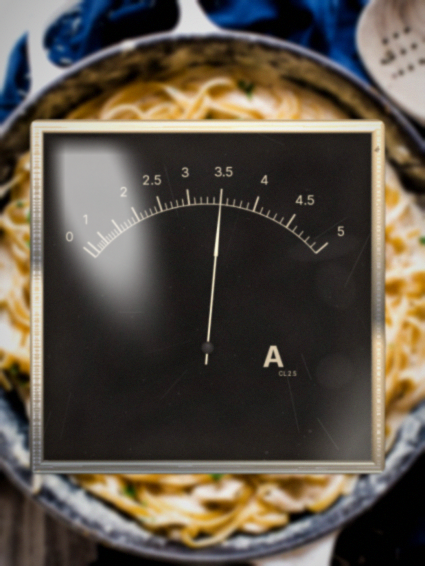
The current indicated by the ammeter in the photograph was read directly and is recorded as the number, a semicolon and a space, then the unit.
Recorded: 3.5; A
